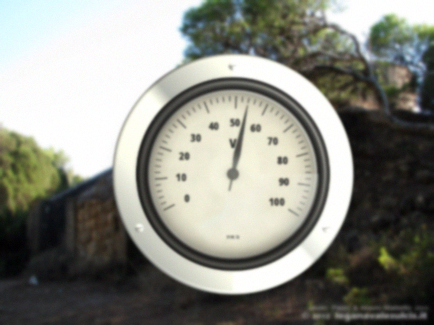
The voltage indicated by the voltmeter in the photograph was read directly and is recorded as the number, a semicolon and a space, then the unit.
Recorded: 54; V
